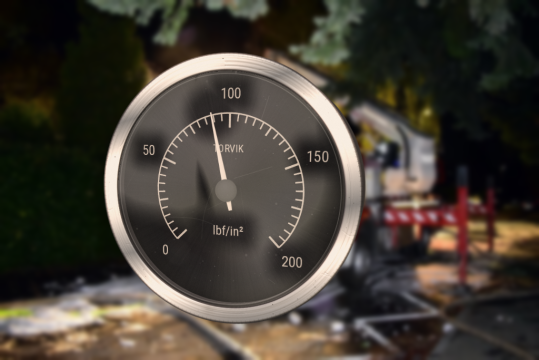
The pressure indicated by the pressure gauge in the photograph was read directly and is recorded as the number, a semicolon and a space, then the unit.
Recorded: 90; psi
